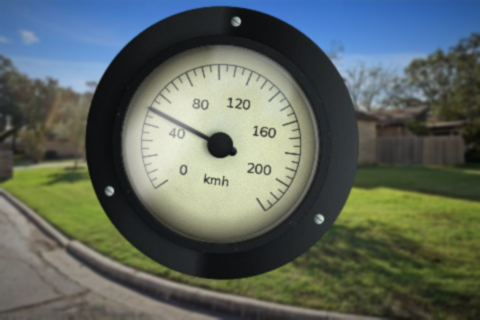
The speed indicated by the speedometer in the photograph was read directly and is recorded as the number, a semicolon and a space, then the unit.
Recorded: 50; km/h
